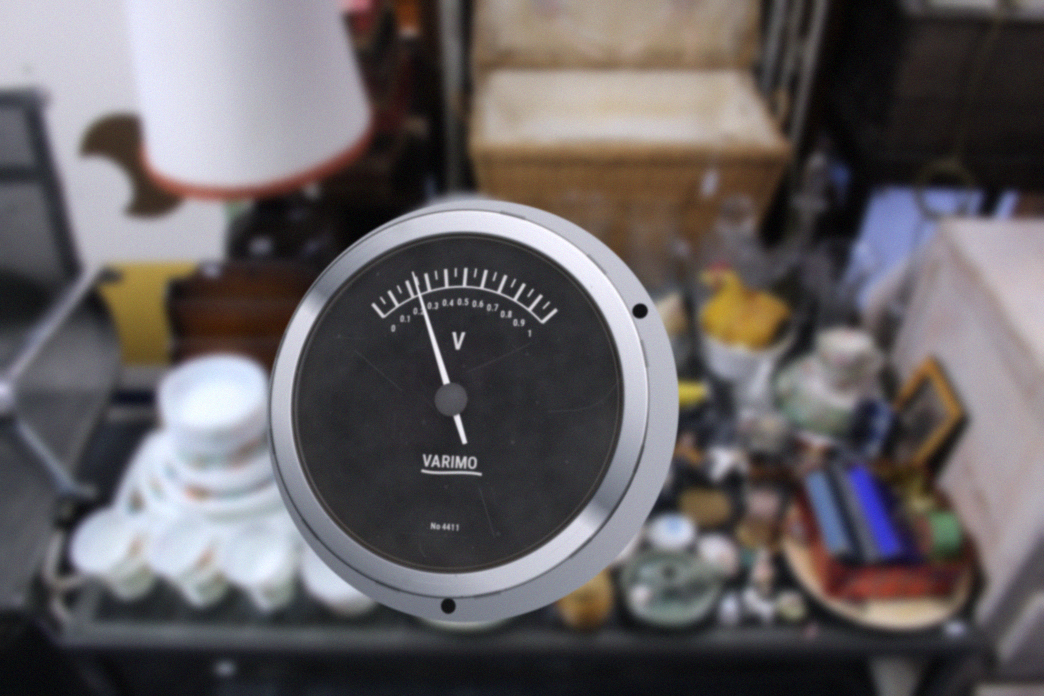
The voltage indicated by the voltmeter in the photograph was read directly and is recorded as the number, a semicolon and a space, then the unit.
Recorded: 0.25; V
